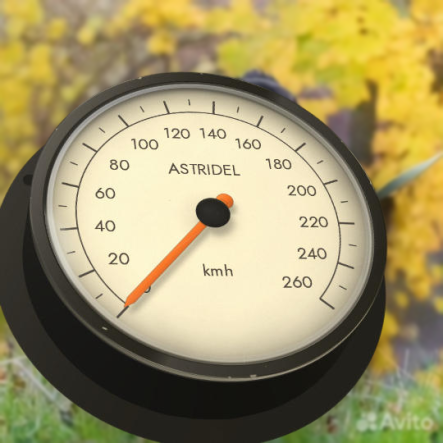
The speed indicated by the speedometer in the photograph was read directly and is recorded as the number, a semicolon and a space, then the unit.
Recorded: 0; km/h
